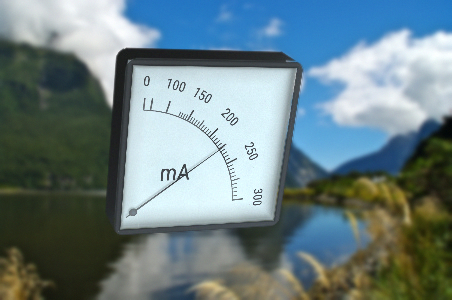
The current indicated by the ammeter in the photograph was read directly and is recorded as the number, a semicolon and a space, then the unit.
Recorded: 225; mA
